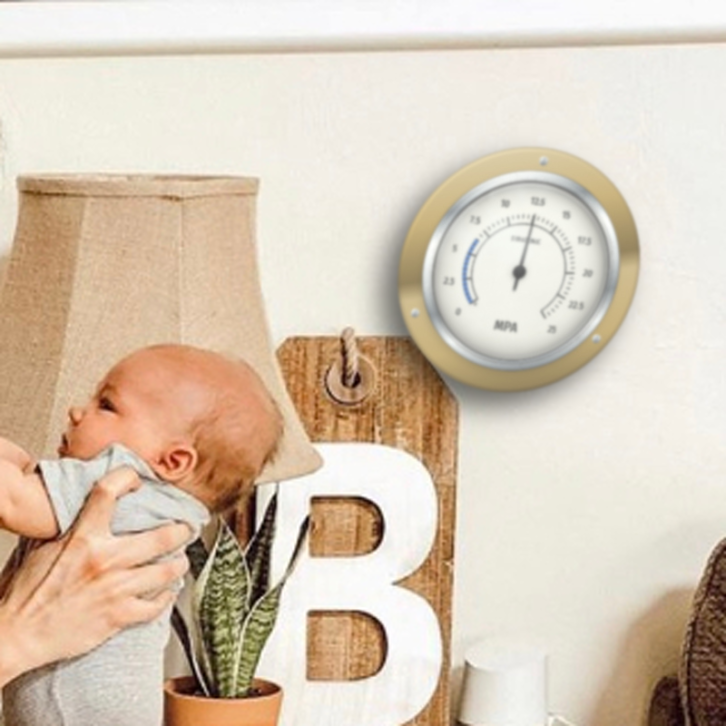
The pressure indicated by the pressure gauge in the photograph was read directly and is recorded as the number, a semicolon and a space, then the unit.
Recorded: 12.5; MPa
